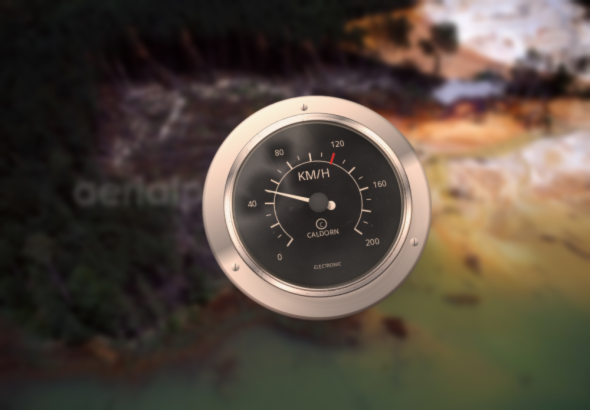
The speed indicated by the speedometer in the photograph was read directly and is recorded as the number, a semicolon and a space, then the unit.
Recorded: 50; km/h
